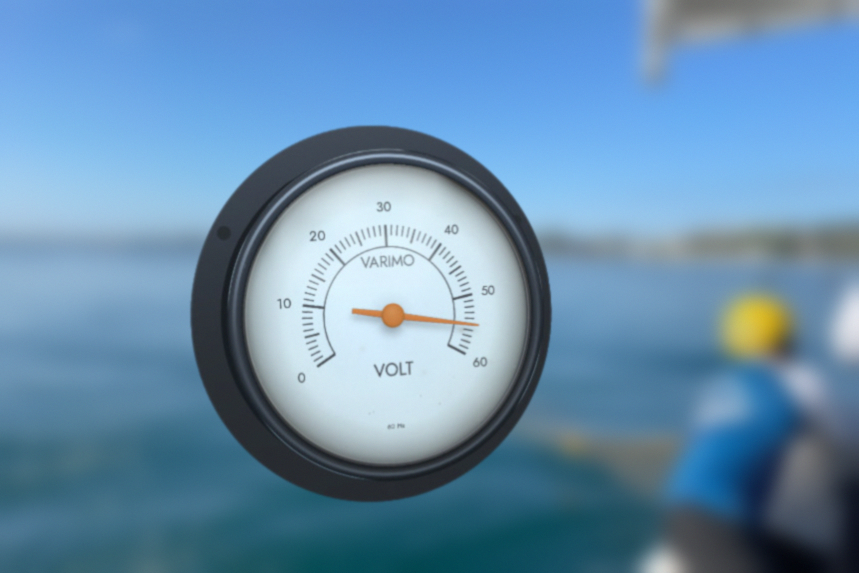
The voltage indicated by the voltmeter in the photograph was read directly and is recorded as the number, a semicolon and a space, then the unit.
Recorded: 55; V
